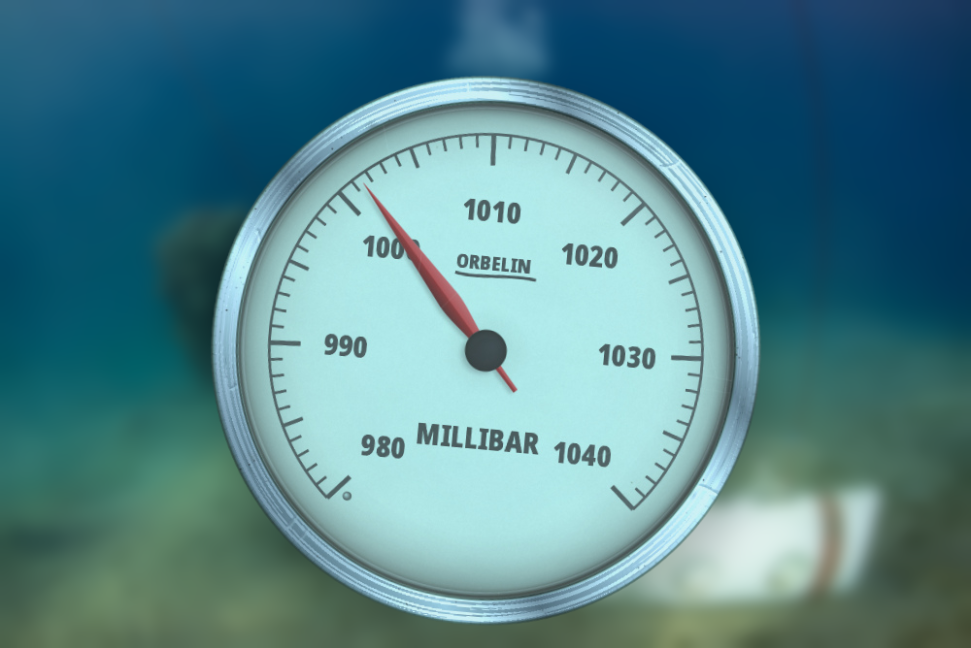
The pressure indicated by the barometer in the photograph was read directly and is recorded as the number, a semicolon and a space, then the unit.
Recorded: 1001.5; mbar
